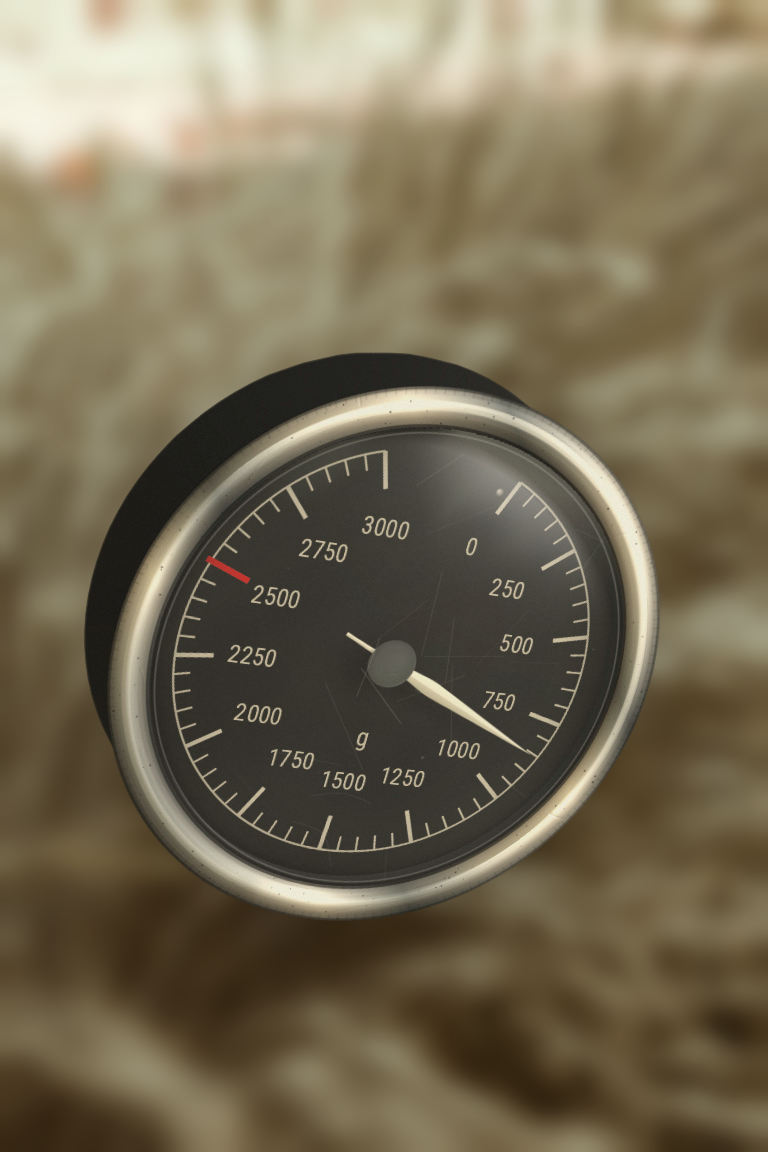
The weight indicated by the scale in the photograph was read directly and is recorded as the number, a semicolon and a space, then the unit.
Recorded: 850; g
